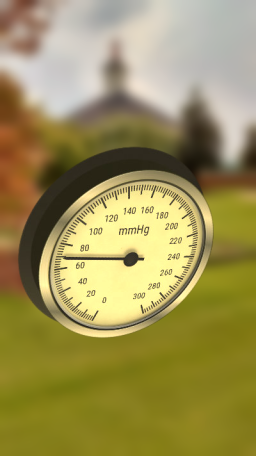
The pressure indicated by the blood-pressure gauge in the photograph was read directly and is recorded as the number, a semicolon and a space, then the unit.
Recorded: 70; mmHg
